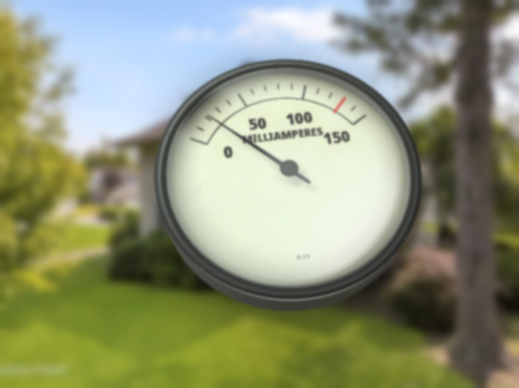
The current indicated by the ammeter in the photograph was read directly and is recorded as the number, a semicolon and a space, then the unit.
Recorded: 20; mA
